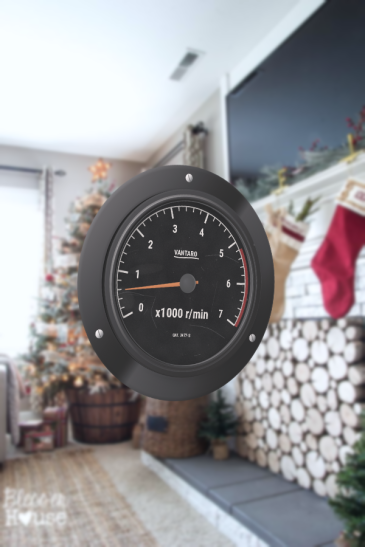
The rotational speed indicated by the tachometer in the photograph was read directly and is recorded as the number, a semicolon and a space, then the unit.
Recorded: 600; rpm
